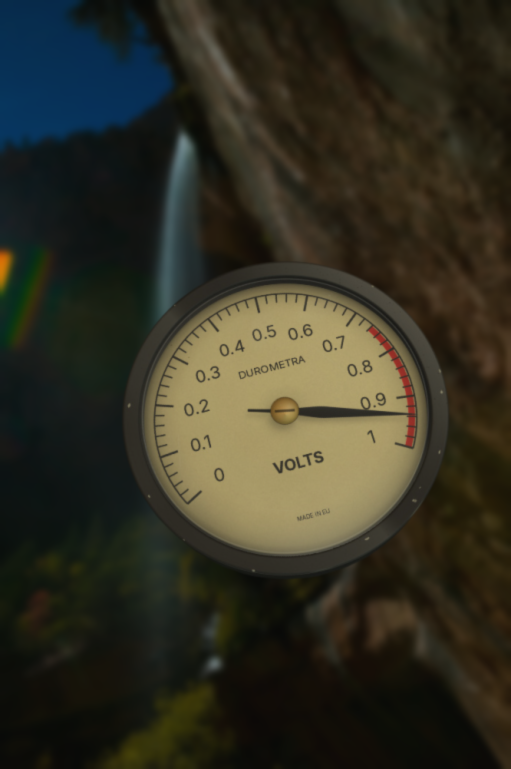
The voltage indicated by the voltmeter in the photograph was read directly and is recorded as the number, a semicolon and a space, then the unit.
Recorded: 0.94; V
